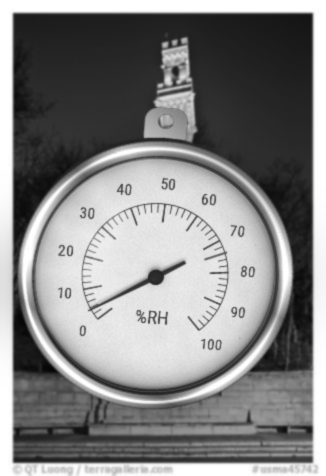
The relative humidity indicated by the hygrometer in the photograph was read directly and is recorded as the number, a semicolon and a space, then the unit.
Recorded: 4; %
